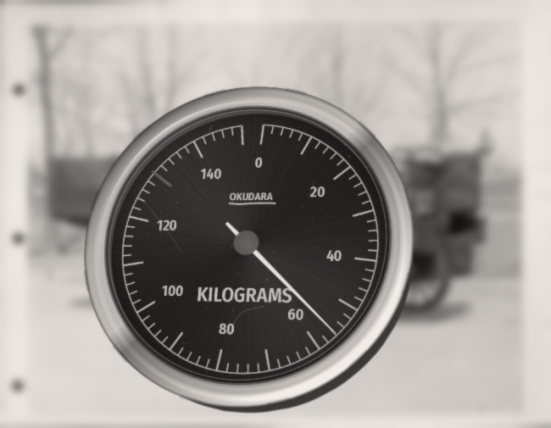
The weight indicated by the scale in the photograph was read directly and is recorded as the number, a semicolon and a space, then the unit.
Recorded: 56; kg
